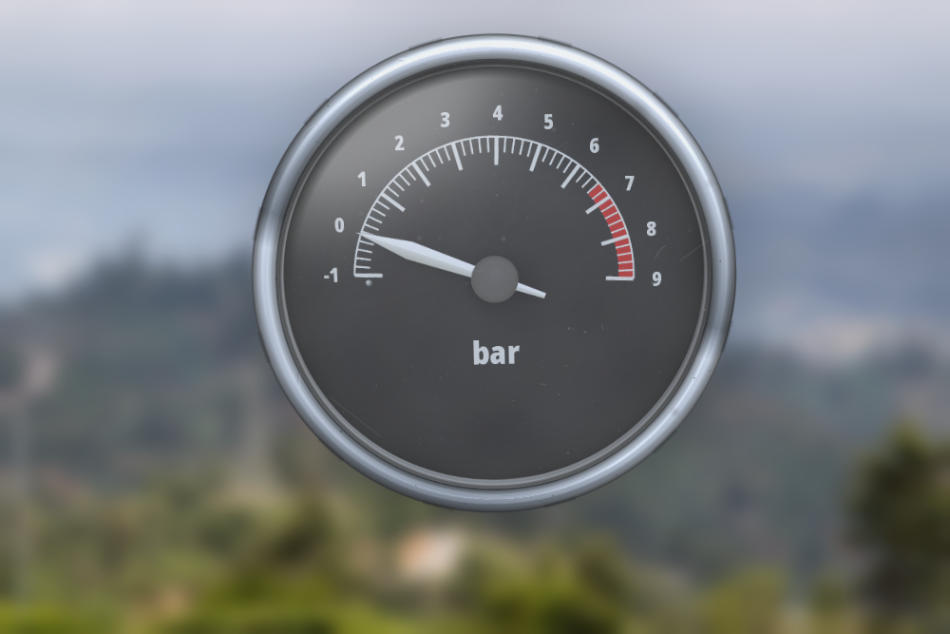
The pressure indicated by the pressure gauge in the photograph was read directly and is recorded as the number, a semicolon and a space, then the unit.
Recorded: 0; bar
